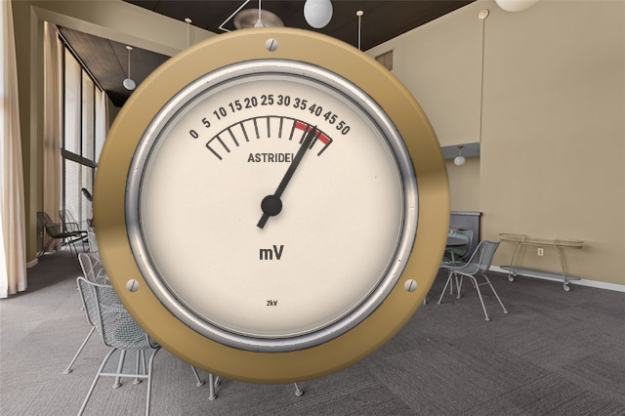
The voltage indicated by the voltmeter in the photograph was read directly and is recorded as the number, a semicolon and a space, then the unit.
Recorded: 42.5; mV
